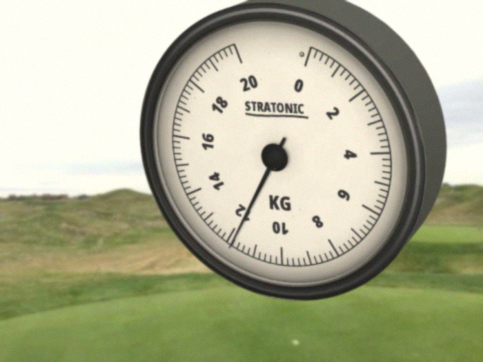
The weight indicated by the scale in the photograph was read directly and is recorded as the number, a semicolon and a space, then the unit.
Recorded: 11.8; kg
